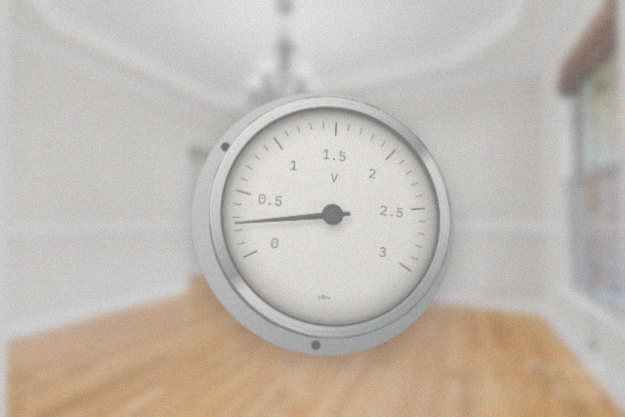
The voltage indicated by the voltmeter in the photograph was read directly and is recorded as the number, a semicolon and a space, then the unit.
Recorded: 0.25; V
